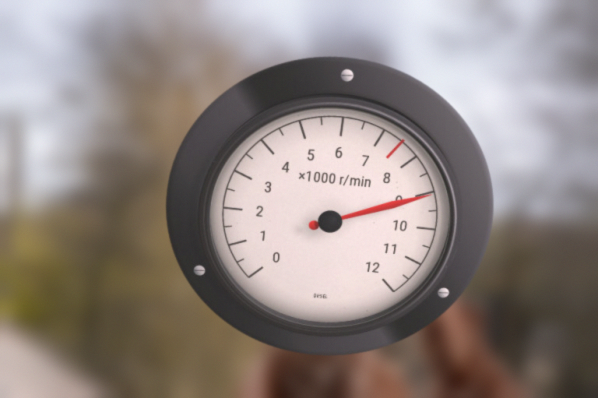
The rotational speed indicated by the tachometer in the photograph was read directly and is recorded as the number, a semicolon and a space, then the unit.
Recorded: 9000; rpm
